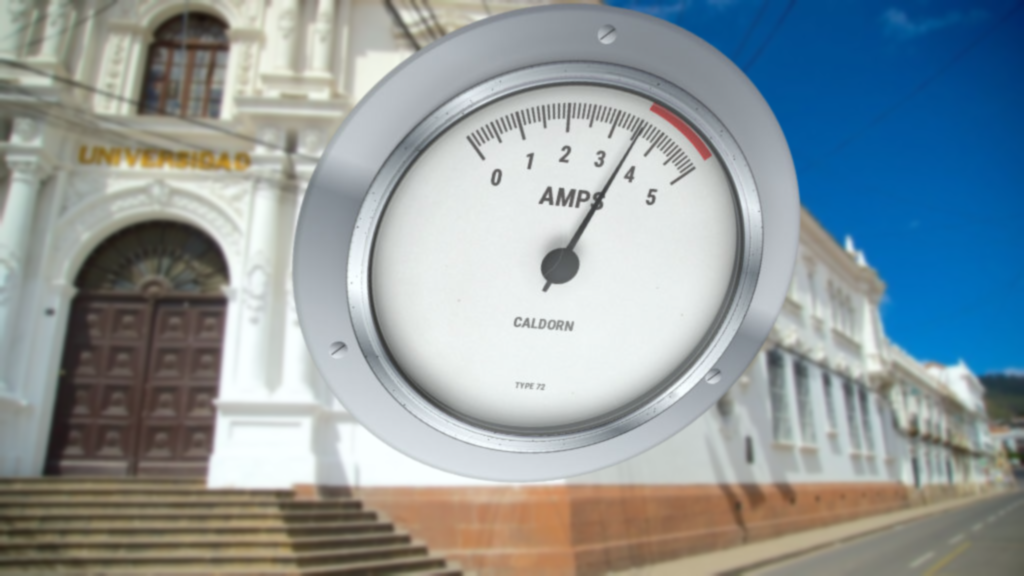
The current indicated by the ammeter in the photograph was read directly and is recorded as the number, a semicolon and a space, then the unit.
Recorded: 3.5; A
